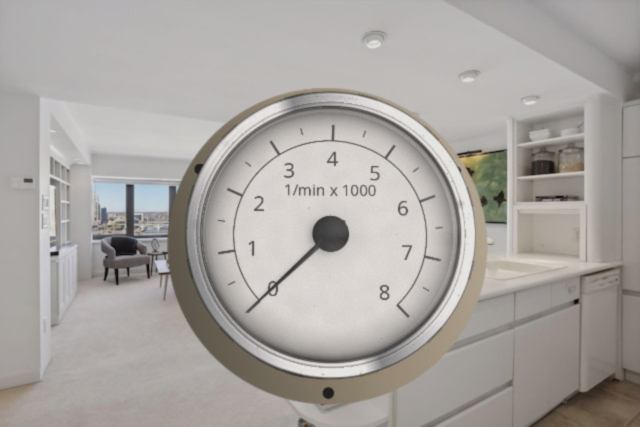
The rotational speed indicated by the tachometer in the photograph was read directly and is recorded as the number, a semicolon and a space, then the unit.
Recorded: 0; rpm
